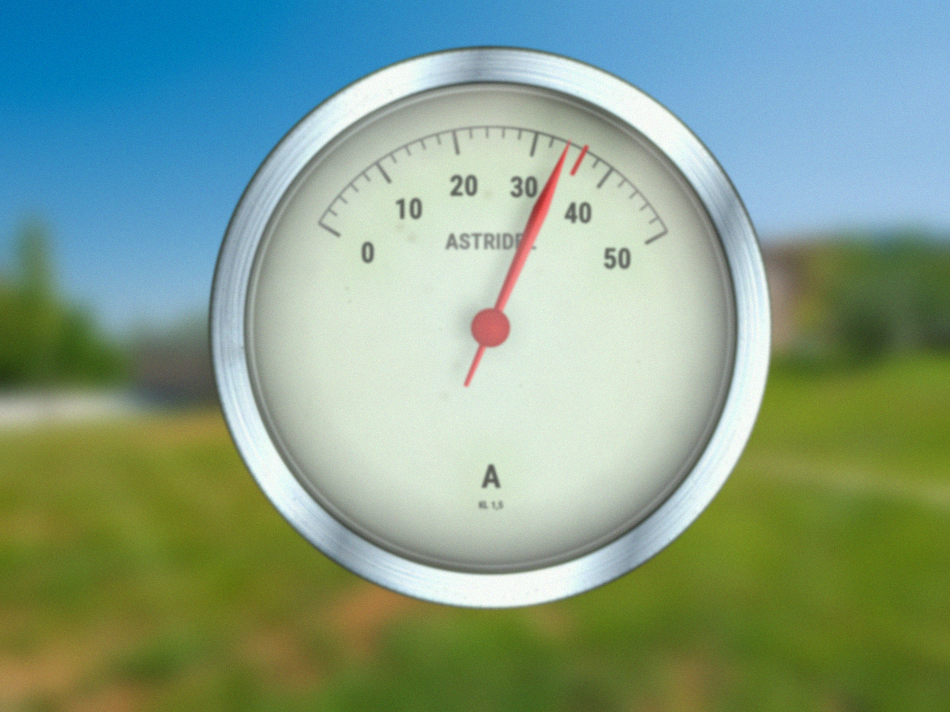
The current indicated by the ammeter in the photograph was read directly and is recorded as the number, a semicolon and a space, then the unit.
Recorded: 34; A
